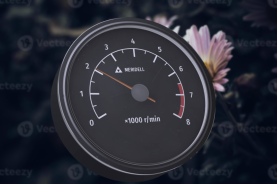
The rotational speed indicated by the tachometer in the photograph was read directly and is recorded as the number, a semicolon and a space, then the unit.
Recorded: 2000; rpm
